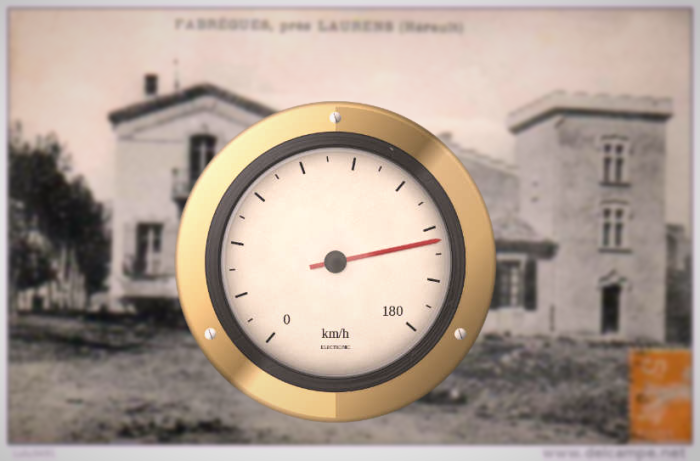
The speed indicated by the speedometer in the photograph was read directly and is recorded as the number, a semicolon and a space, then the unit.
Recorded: 145; km/h
